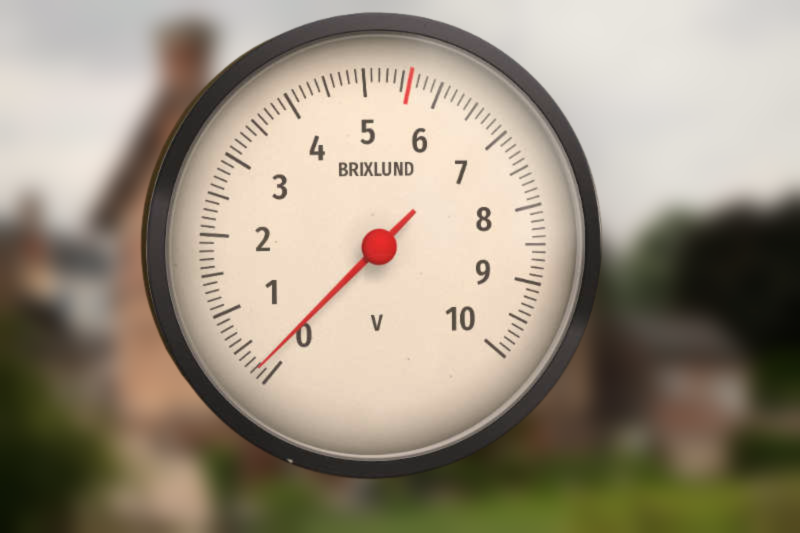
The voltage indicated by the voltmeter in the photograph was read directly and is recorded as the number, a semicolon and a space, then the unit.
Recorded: 0.2; V
